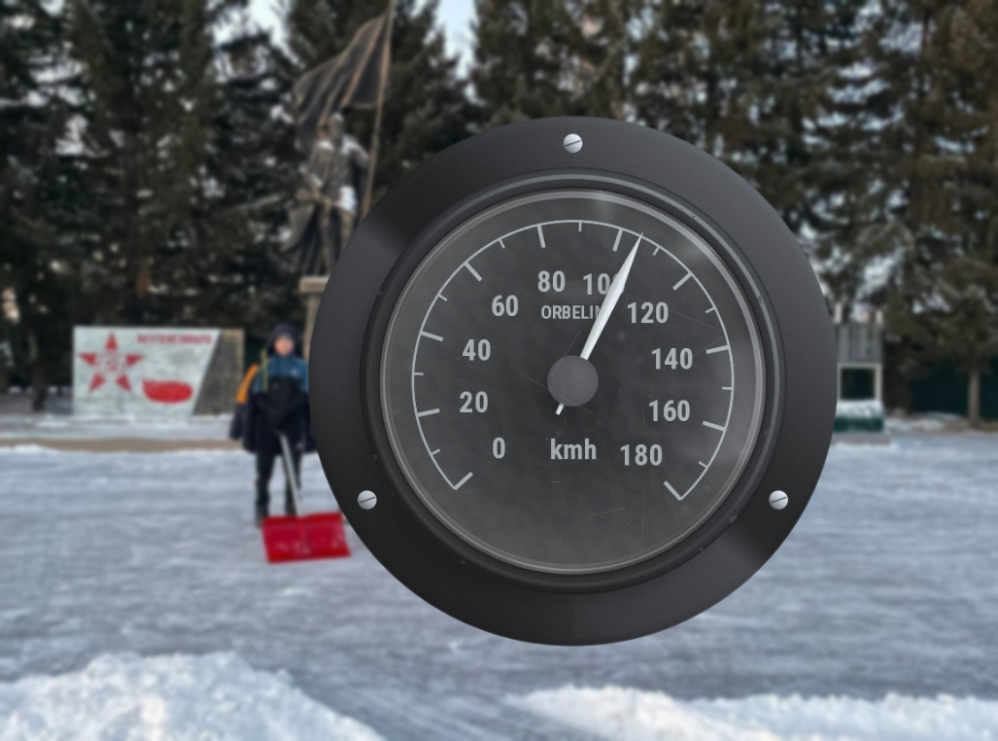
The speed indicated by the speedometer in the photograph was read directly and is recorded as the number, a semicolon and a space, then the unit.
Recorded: 105; km/h
